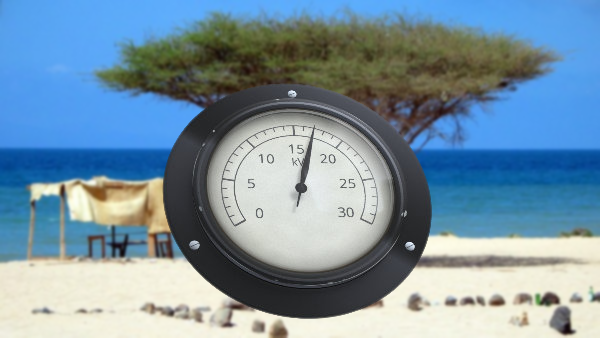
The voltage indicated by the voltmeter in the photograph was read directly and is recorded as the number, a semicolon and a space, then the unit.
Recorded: 17; kV
